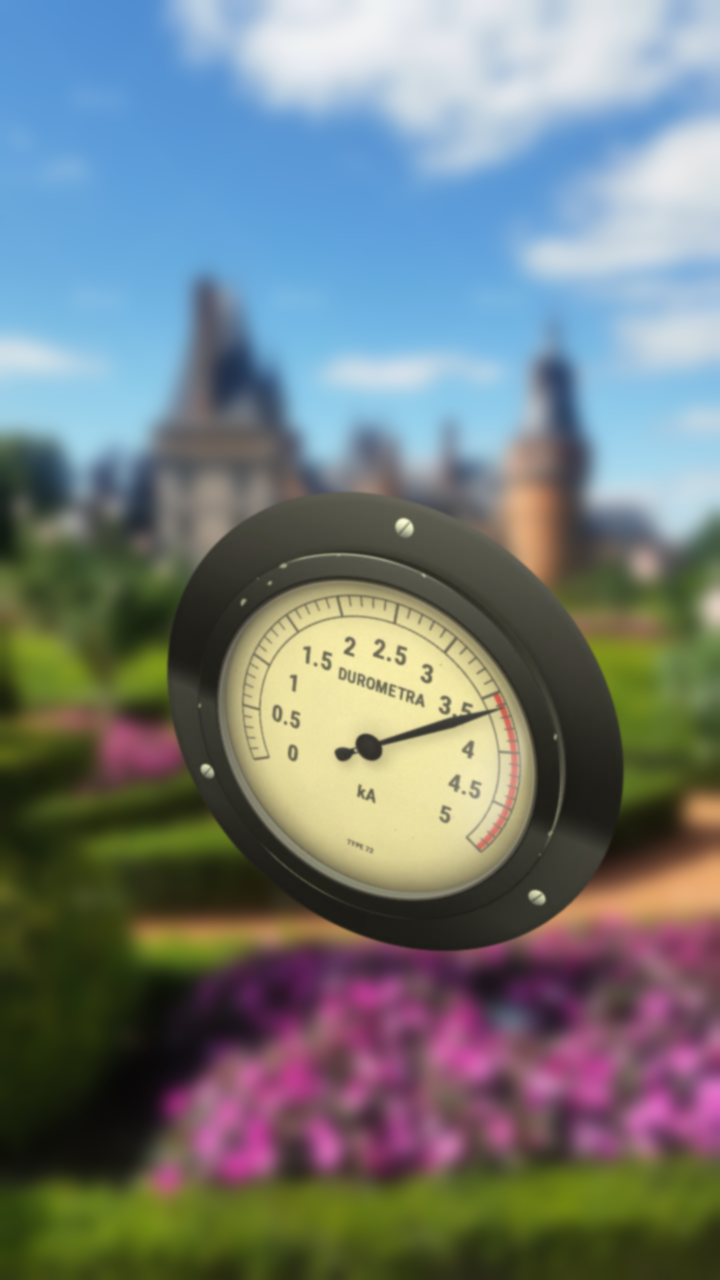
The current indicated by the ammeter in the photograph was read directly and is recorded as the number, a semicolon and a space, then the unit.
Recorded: 3.6; kA
